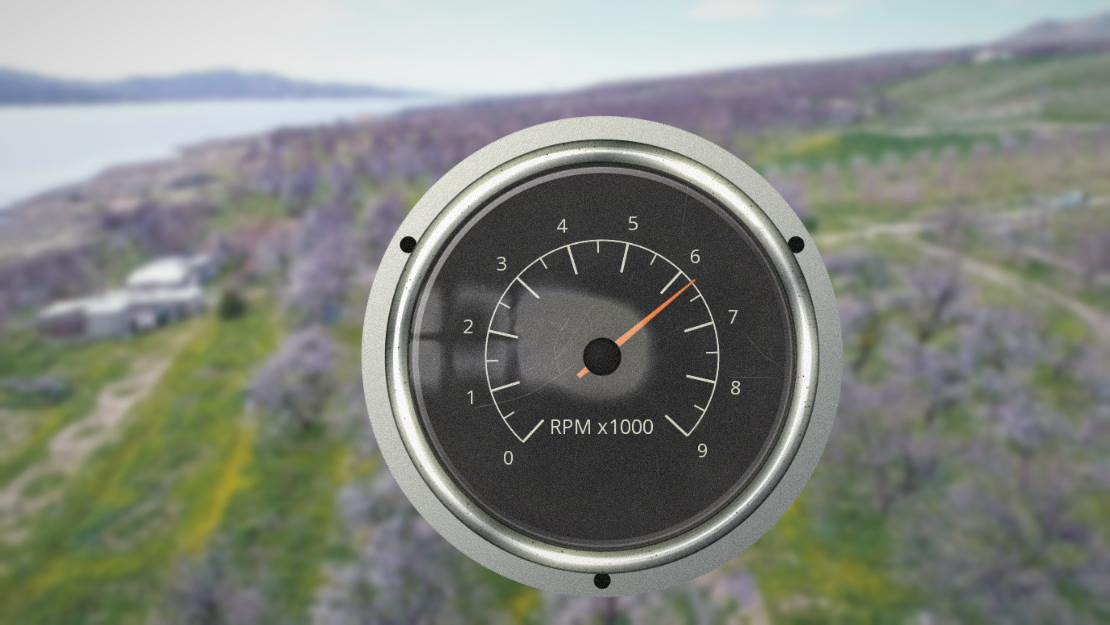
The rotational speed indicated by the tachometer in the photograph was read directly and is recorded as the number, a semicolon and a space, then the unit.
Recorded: 6250; rpm
